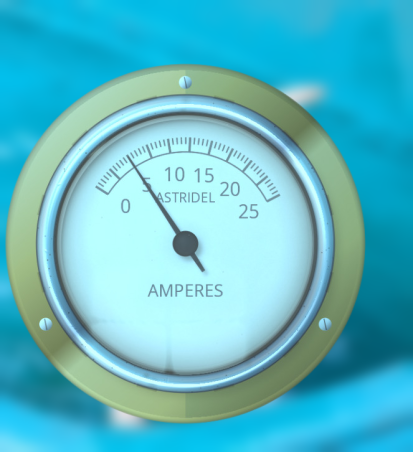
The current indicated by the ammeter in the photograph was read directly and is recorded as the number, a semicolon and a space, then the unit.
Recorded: 5; A
